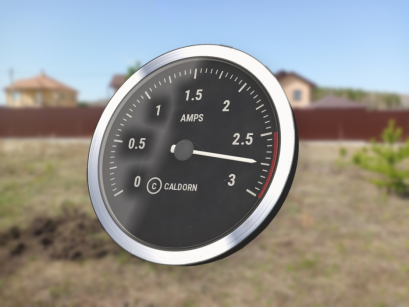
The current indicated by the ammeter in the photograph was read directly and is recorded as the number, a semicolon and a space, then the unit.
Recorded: 2.75; A
